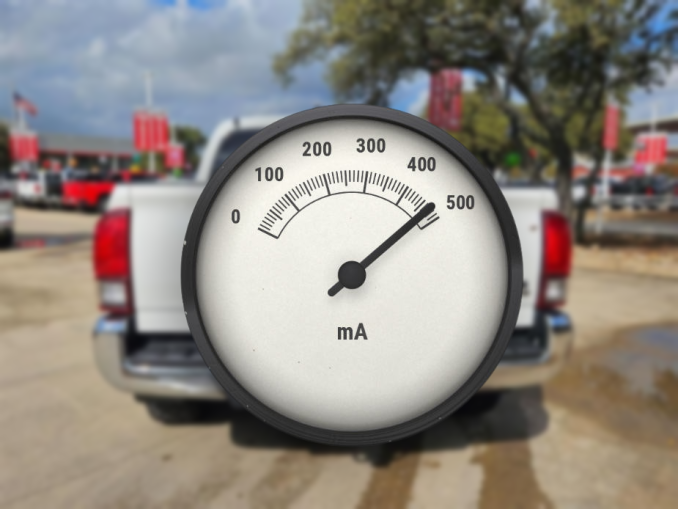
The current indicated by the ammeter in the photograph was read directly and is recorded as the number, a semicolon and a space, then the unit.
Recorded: 470; mA
